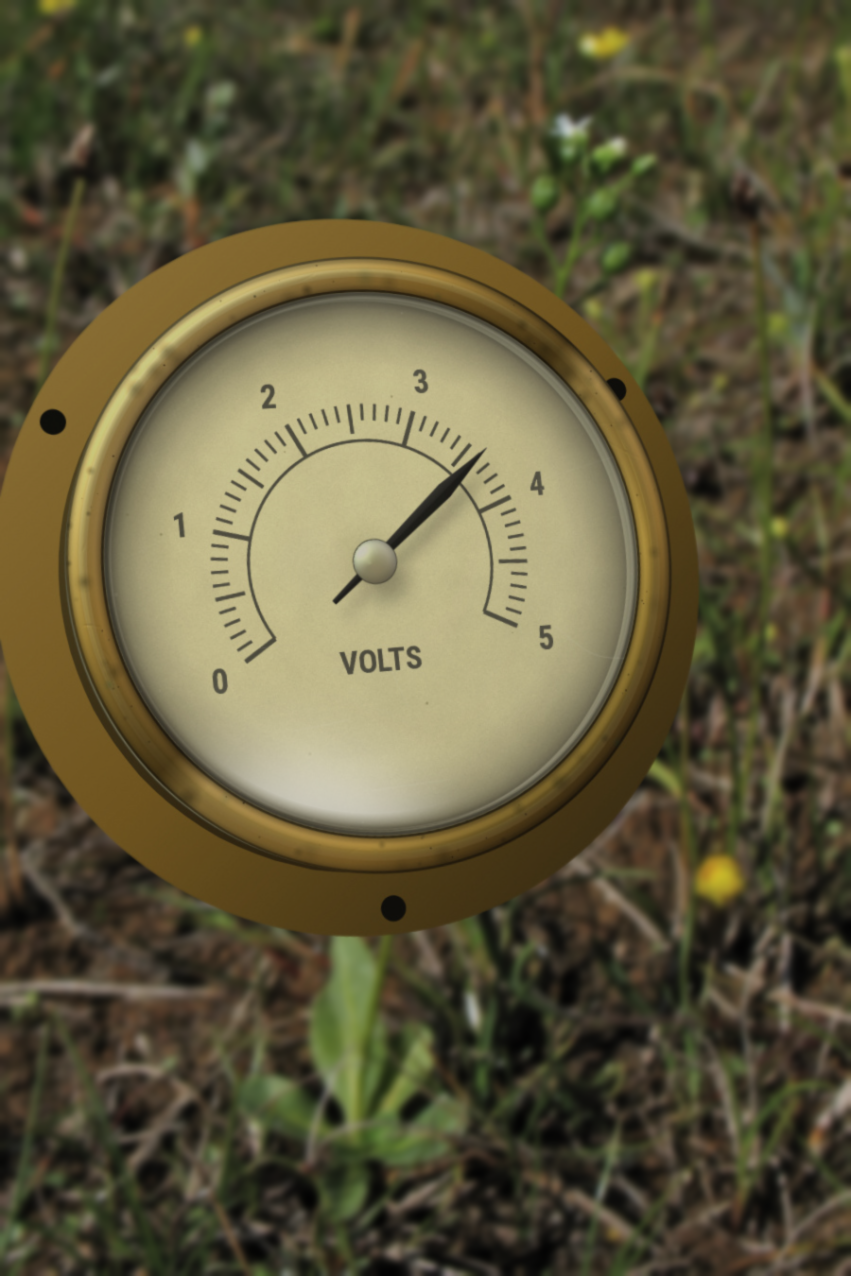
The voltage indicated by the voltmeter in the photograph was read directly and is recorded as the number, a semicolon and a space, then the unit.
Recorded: 3.6; V
